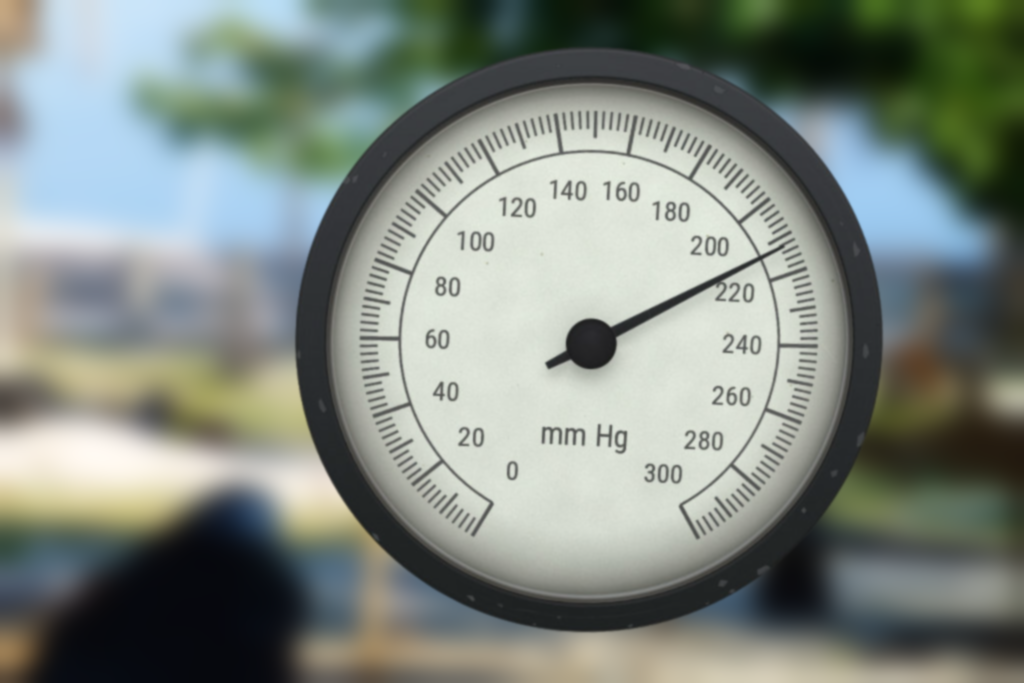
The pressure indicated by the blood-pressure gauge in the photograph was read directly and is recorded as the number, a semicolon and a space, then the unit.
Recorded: 212; mmHg
